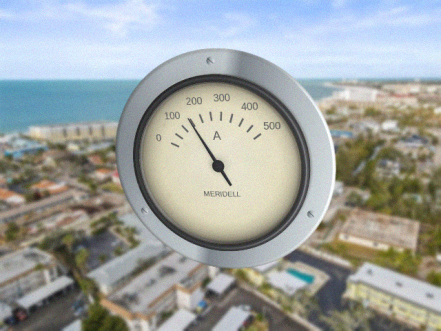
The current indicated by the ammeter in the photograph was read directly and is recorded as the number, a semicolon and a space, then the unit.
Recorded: 150; A
